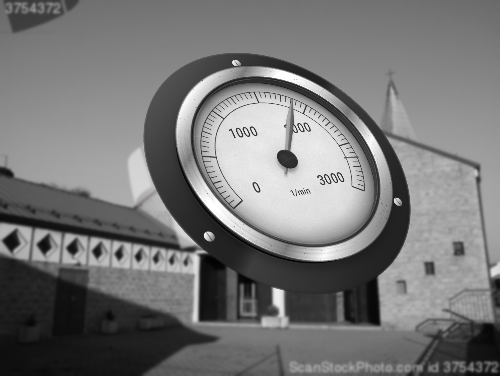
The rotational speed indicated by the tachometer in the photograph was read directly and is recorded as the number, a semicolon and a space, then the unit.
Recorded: 1850; rpm
